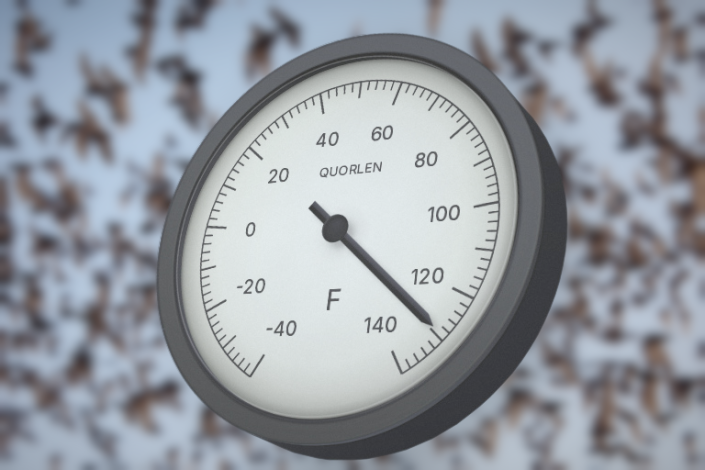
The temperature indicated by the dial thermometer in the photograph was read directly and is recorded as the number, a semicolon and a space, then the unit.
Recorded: 129; °F
